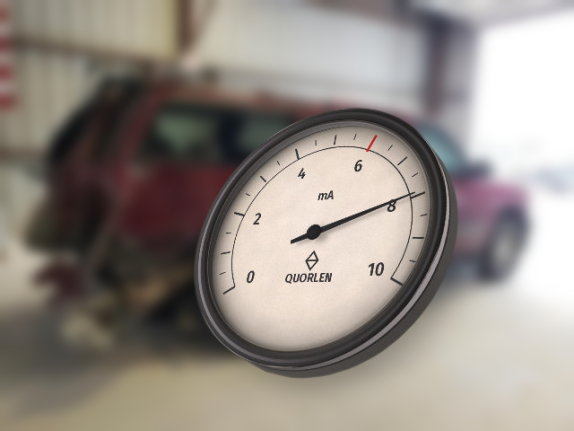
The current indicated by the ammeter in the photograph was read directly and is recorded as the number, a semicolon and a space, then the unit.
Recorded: 8; mA
